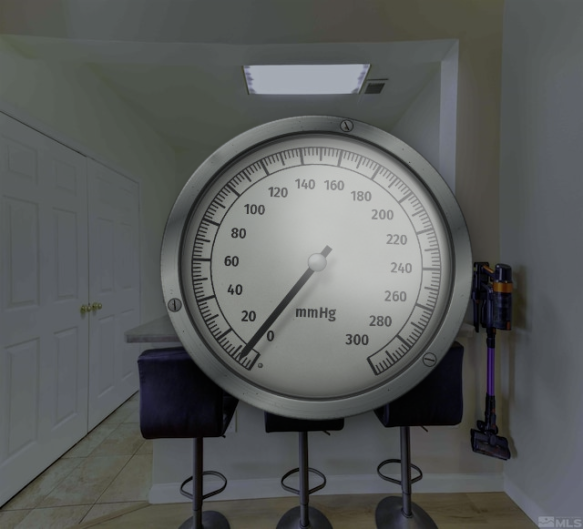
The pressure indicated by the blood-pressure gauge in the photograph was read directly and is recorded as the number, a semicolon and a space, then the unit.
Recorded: 6; mmHg
